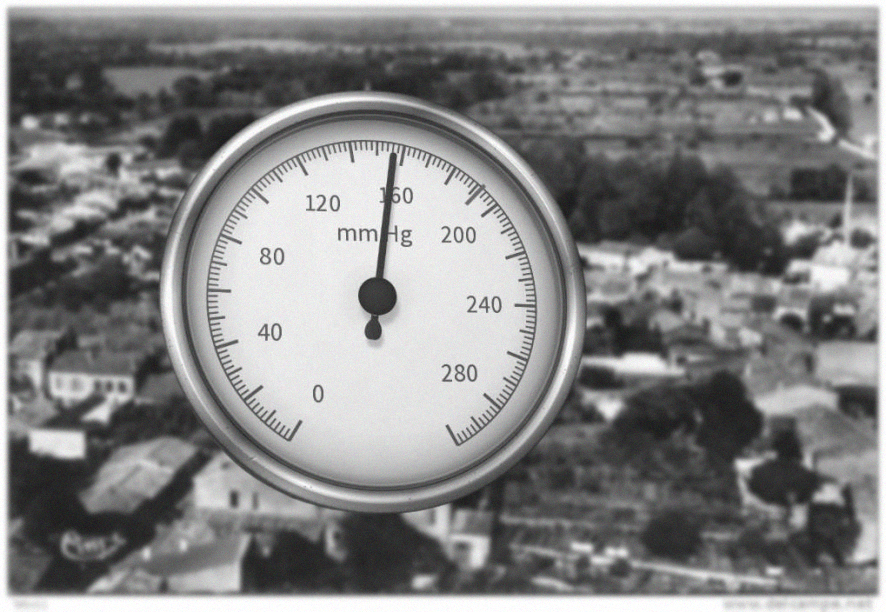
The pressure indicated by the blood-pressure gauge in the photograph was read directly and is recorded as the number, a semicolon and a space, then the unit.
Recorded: 156; mmHg
